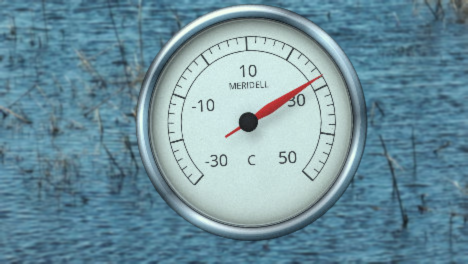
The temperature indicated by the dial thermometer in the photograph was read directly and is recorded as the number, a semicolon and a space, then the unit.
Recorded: 28; °C
